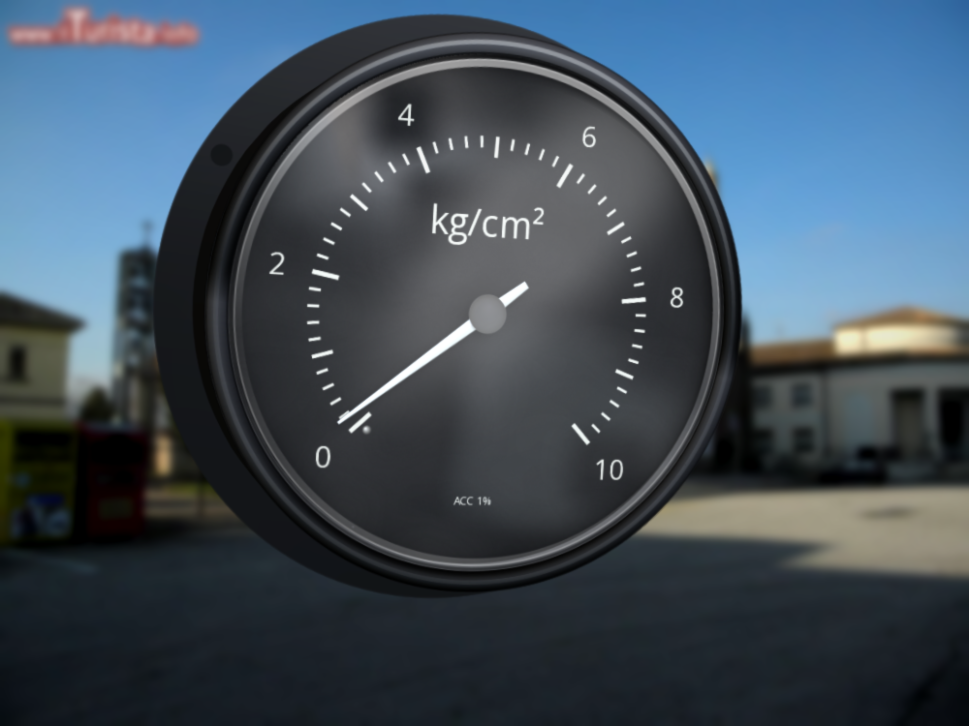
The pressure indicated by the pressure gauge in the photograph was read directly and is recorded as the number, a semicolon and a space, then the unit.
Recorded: 0.2; kg/cm²
